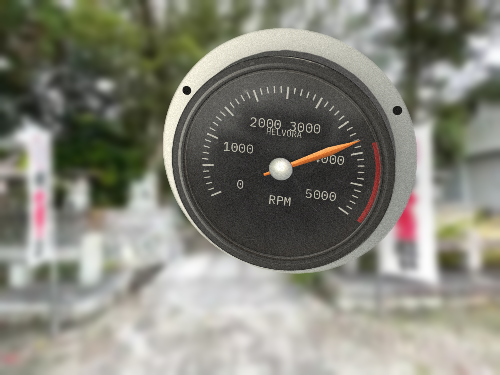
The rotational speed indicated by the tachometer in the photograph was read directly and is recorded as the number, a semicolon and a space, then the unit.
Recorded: 3800; rpm
